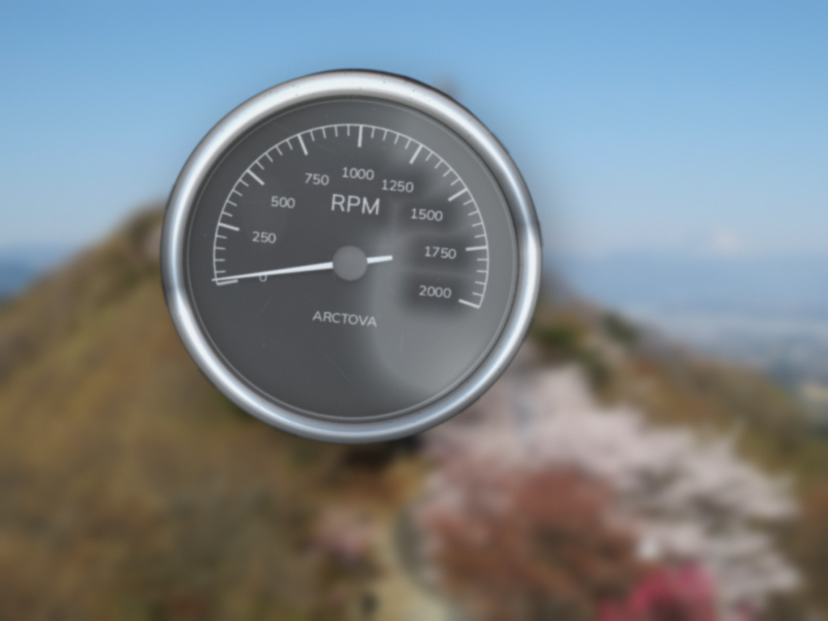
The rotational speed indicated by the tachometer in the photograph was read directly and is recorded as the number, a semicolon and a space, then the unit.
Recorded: 25; rpm
